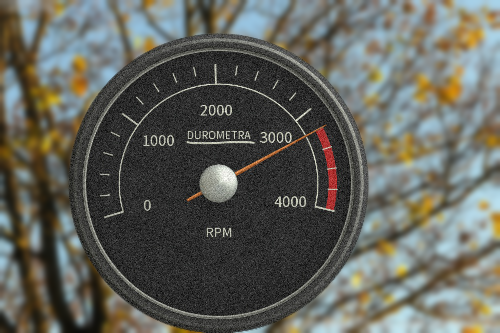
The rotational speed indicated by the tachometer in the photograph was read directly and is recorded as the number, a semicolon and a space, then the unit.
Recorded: 3200; rpm
